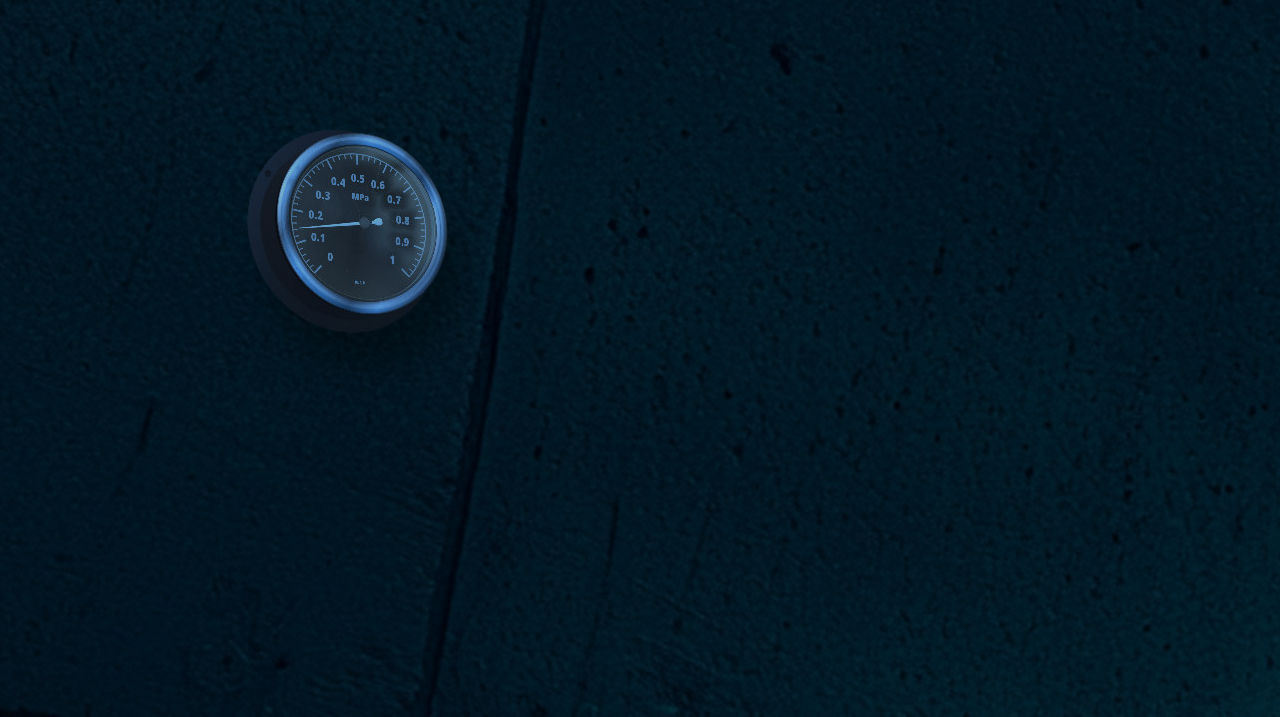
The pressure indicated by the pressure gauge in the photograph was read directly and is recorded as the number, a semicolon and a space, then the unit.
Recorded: 0.14; MPa
